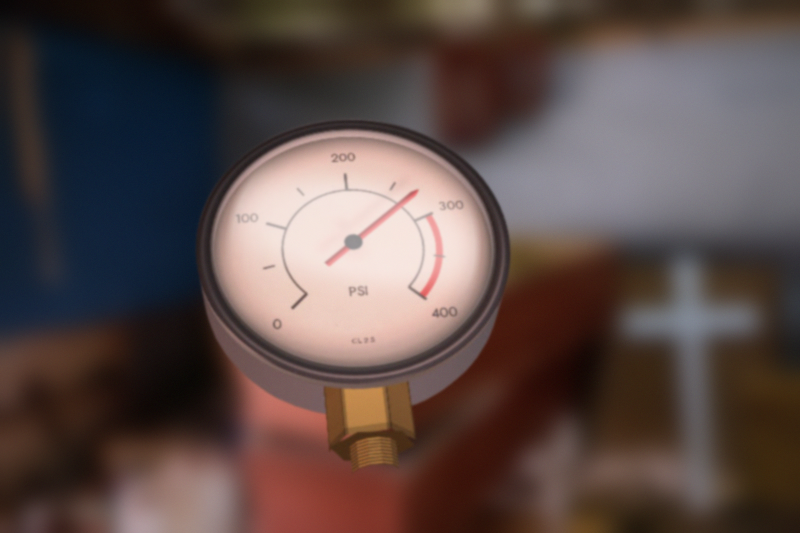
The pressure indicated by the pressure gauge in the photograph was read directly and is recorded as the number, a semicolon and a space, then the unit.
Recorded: 275; psi
